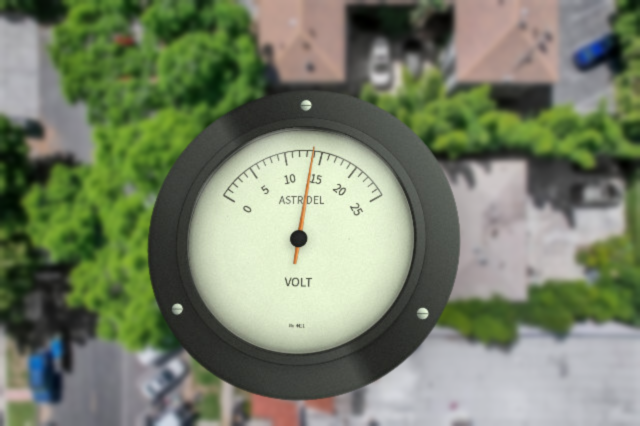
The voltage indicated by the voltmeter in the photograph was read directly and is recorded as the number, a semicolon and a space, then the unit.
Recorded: 14; V
